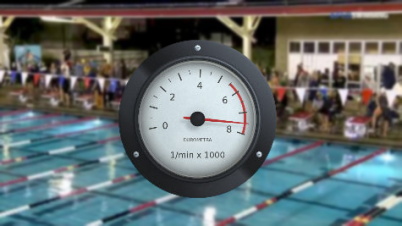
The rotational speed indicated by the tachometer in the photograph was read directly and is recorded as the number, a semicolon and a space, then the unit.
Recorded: 7500; rpm
